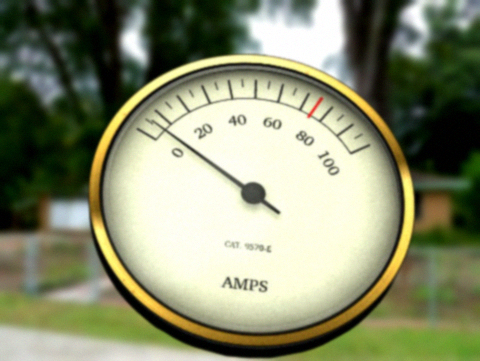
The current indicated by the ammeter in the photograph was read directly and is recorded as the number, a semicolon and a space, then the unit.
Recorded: 5; A
